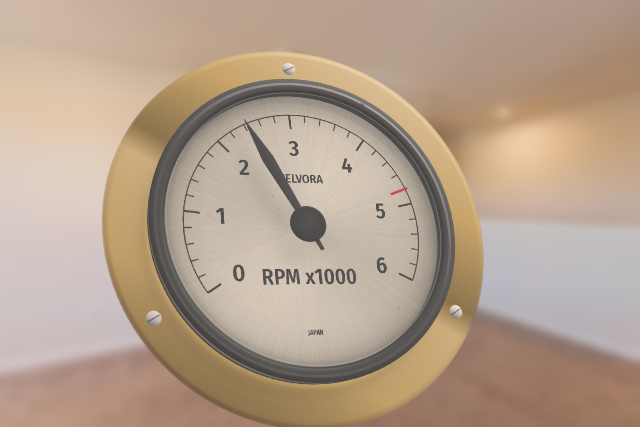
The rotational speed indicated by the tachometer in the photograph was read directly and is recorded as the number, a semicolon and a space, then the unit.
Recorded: 2400; rpm
